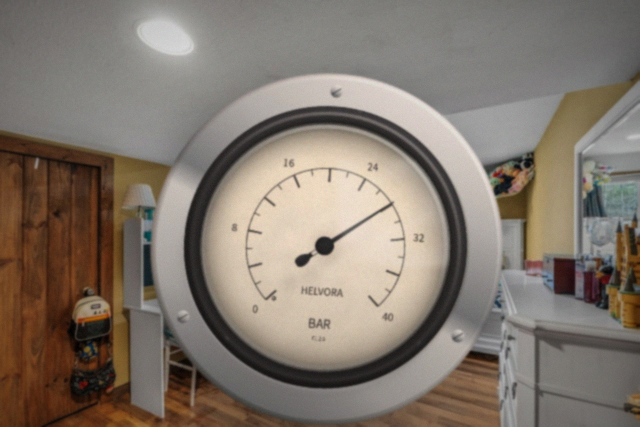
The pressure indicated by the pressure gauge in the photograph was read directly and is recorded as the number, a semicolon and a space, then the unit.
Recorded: 28; bar
